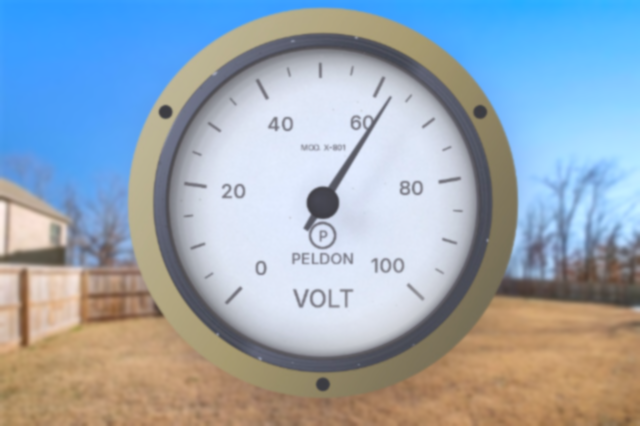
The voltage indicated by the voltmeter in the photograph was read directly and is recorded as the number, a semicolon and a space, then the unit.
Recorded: 62.5; V
